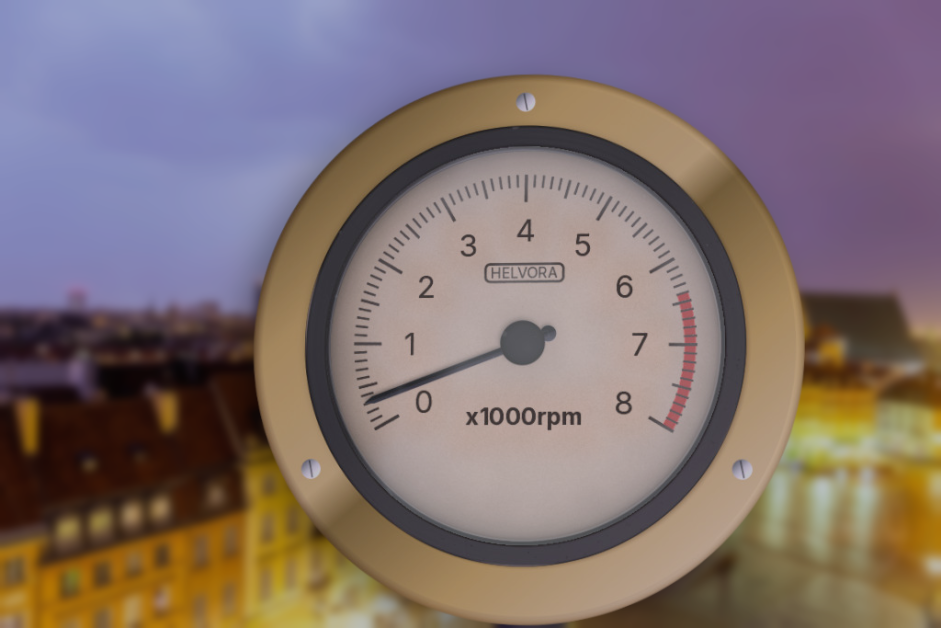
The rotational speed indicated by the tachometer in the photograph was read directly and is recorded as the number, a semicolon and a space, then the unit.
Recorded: 300; rpm
